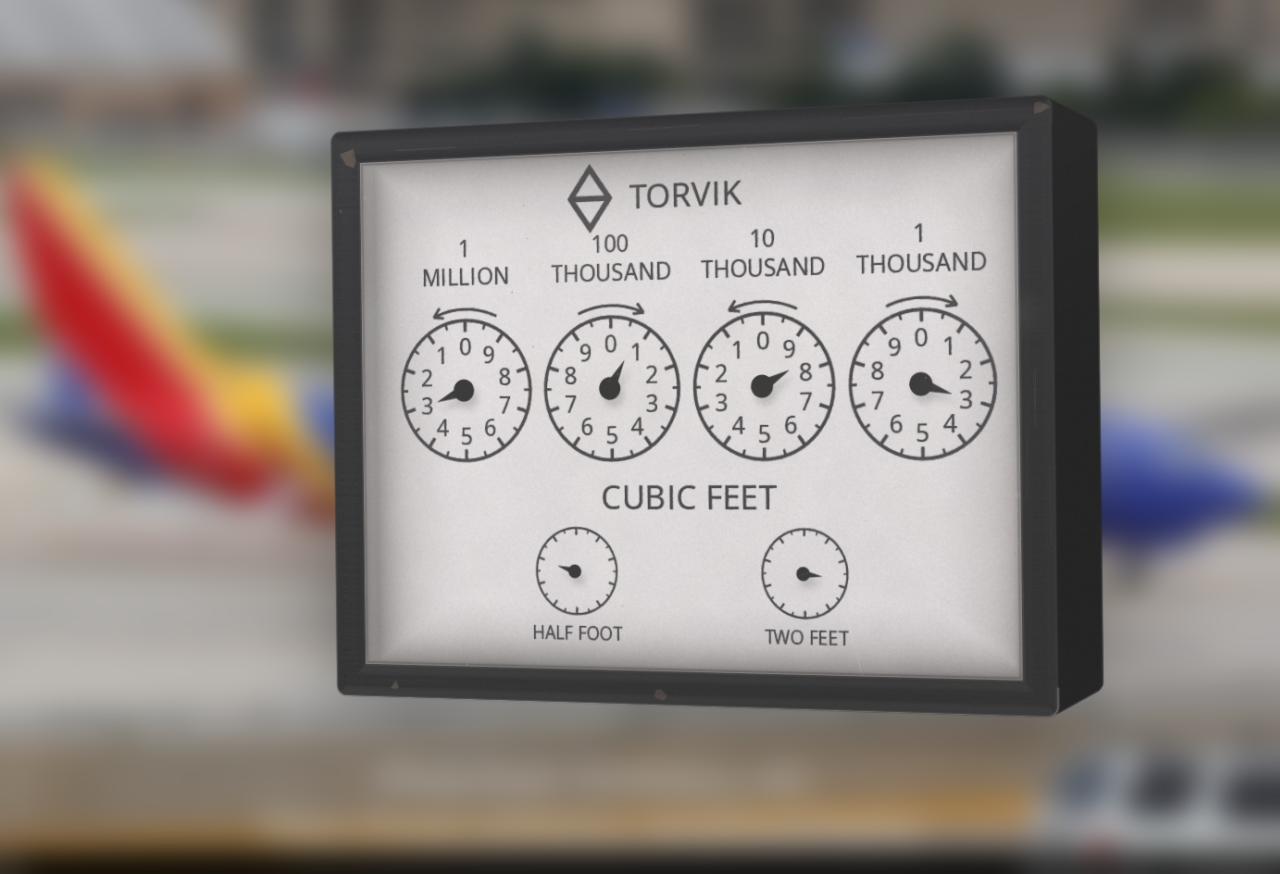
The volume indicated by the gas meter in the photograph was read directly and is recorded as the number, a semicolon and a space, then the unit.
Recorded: 308300; ft³
